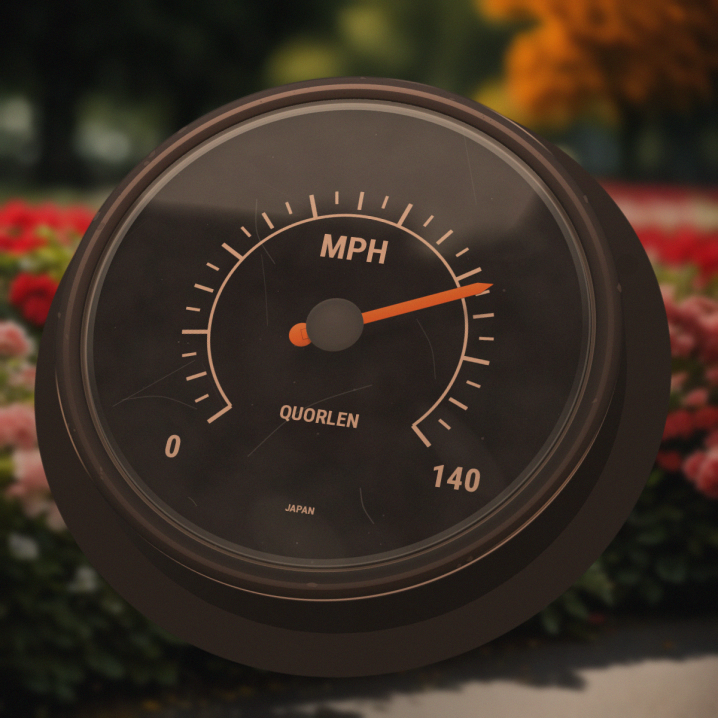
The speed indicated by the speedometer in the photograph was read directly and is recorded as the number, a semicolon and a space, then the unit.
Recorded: 105; mph
